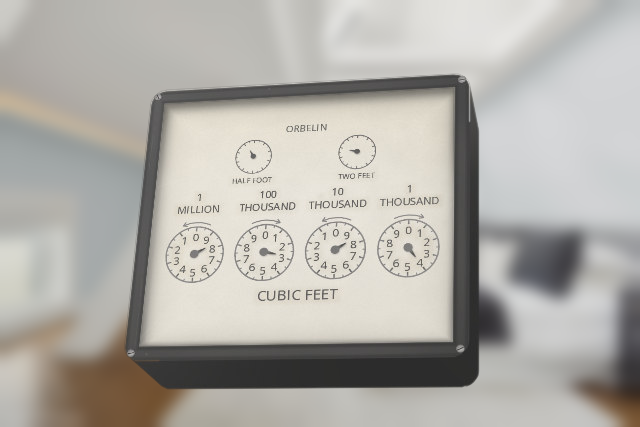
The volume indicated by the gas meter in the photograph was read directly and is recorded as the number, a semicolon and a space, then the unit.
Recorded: 828400; ft³
